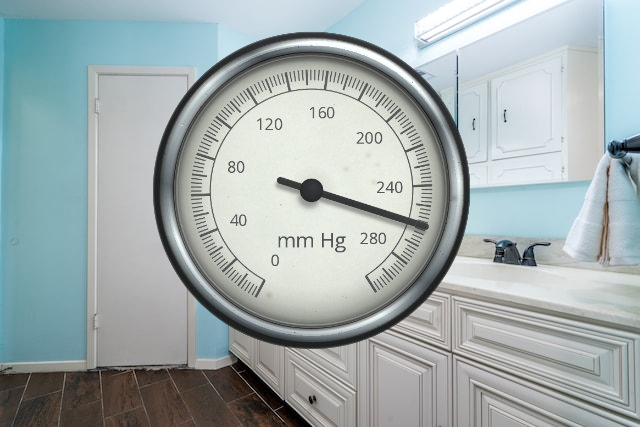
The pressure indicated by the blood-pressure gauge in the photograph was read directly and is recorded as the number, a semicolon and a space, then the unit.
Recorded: 260; mmHg
